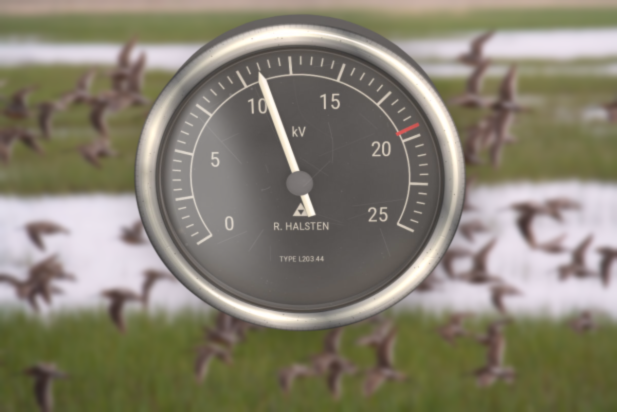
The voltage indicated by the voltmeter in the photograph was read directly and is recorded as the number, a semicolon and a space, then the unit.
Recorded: 11; kV
